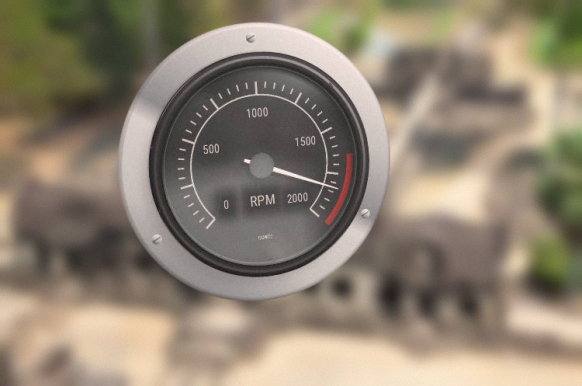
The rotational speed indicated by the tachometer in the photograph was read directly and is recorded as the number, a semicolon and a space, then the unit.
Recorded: 1825; rpm
